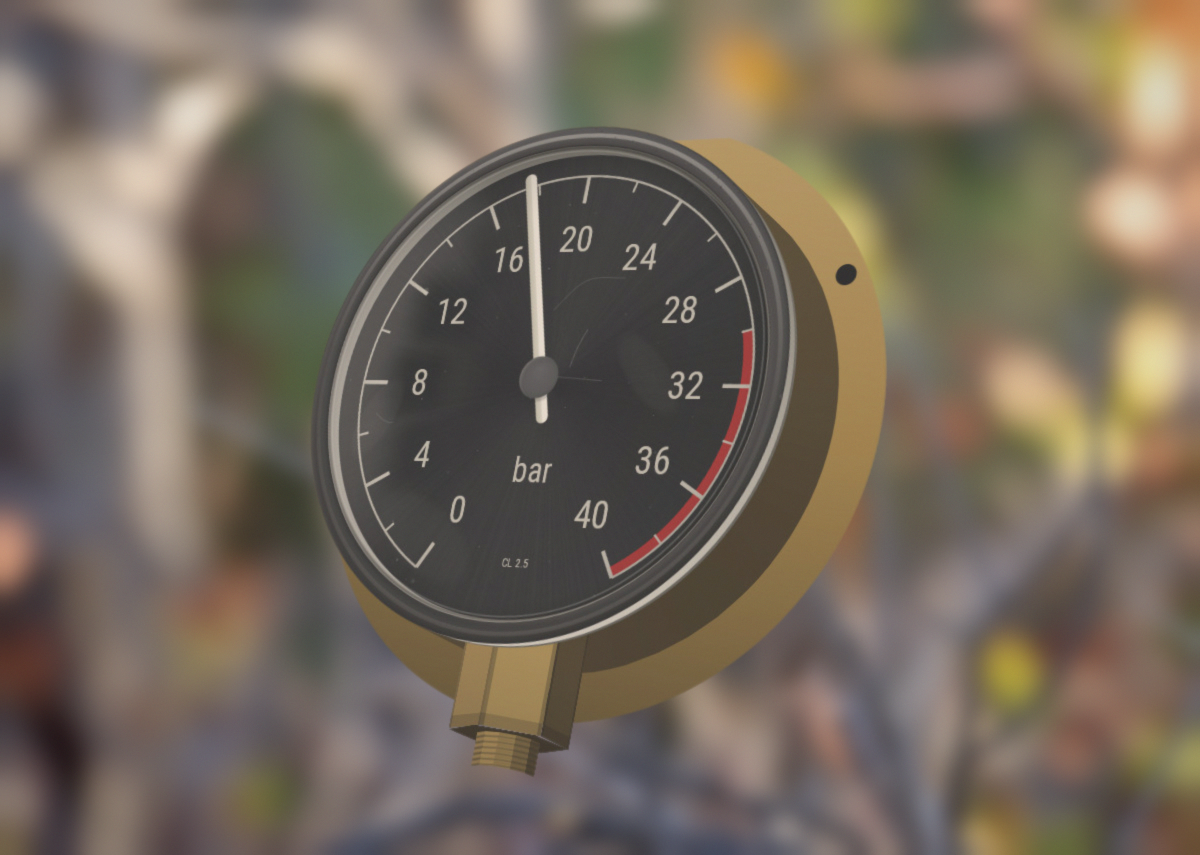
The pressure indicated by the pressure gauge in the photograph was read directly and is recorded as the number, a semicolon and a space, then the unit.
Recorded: 18; bar
